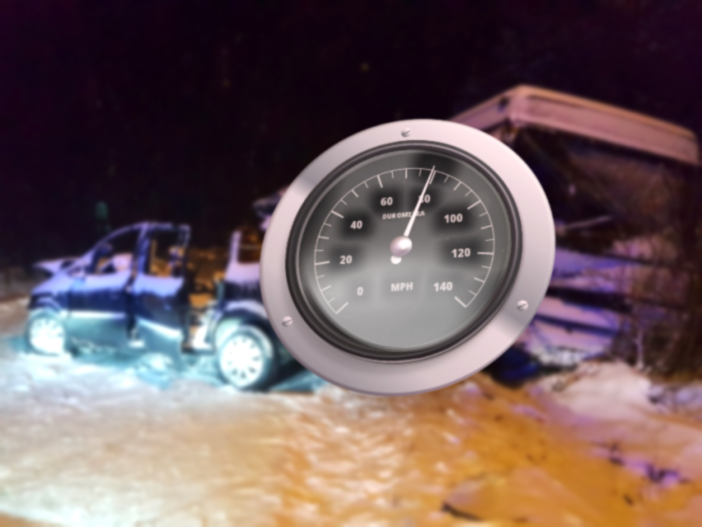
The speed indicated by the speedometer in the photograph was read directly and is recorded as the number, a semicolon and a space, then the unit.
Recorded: 80; mph
